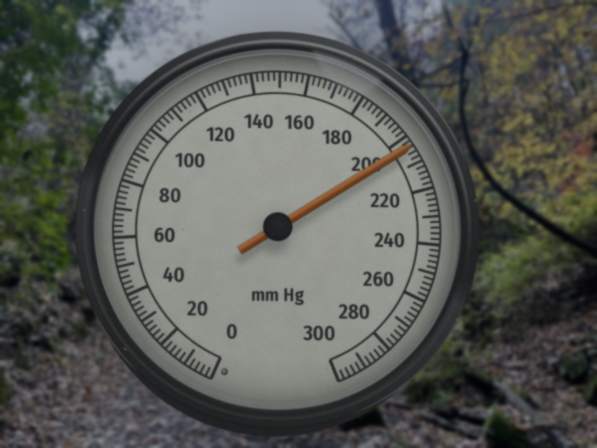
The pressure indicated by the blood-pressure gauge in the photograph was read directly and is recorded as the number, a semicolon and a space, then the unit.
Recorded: 204; mmHg
